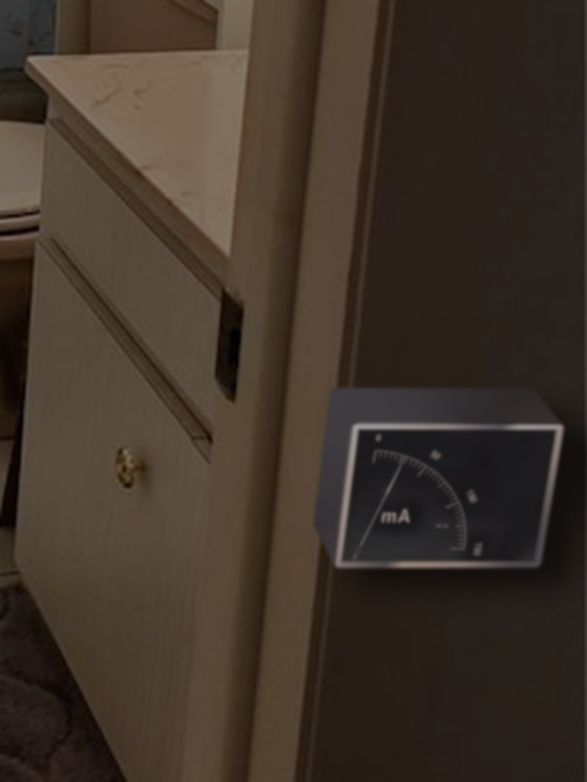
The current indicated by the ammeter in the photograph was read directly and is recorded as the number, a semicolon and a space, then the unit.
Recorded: 25; mA
